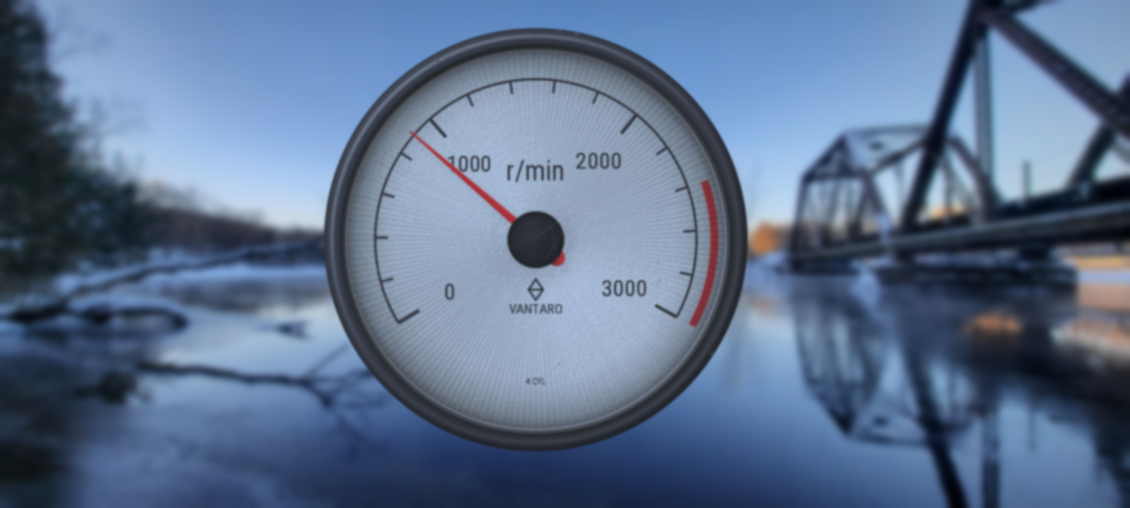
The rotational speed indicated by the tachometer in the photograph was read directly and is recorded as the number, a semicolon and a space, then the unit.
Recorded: 900; rpm
